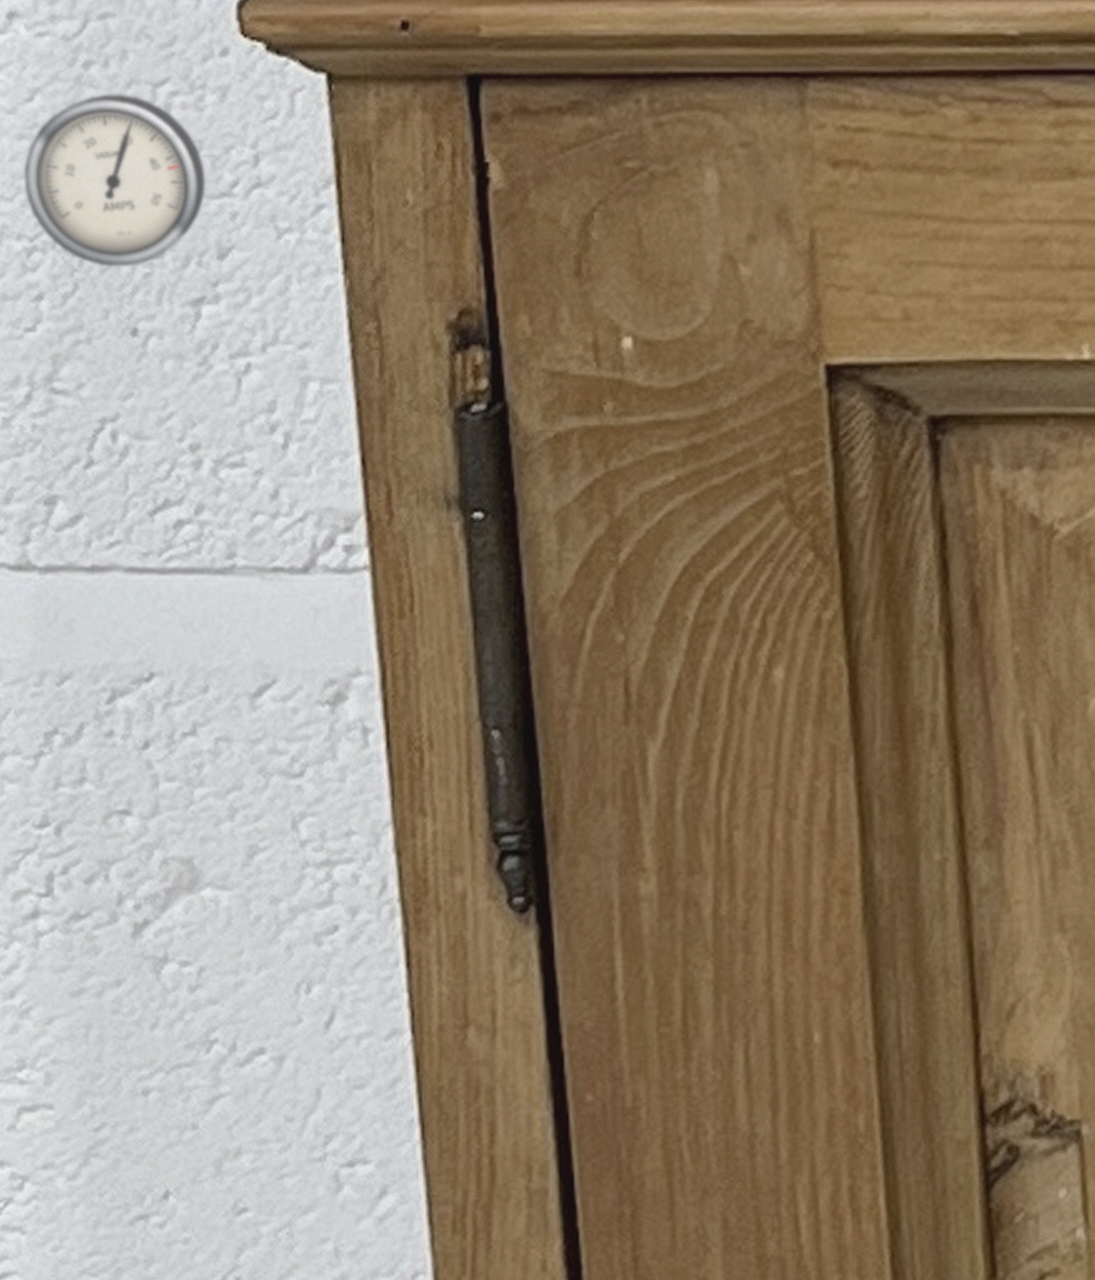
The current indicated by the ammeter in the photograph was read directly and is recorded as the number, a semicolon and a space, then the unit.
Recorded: 30; A
